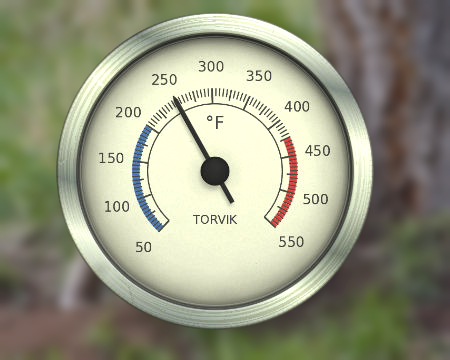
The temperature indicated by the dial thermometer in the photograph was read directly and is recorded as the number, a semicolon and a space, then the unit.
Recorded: 250; °F
